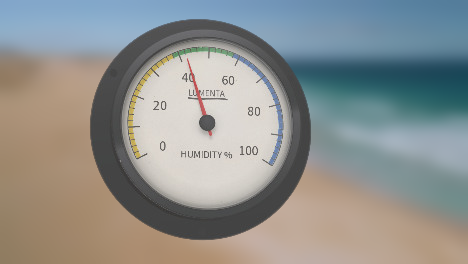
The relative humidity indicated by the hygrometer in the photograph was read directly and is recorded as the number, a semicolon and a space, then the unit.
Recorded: 42; %
